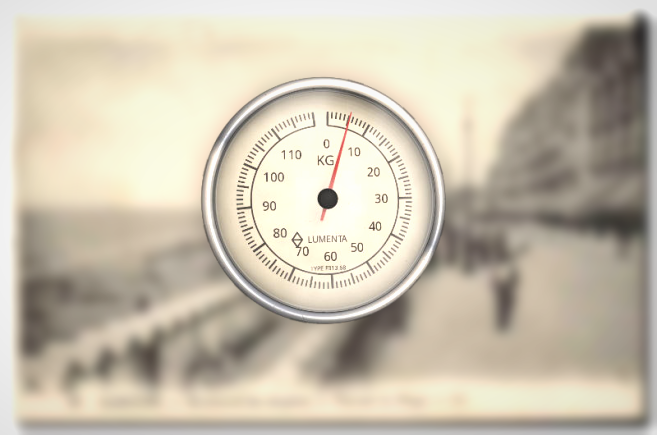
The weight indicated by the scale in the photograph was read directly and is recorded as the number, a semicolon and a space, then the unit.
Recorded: 5; kg
